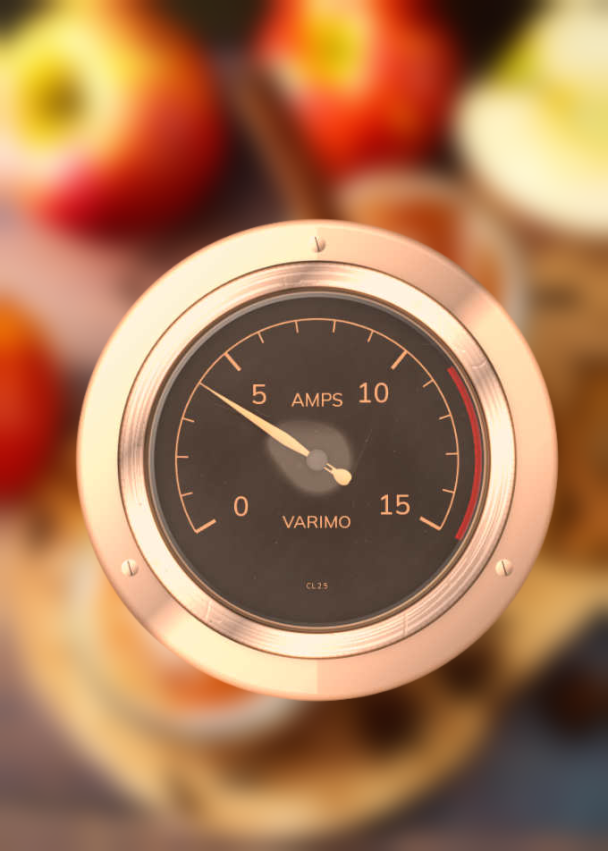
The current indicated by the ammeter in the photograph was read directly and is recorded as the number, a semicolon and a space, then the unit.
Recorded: 4; A
